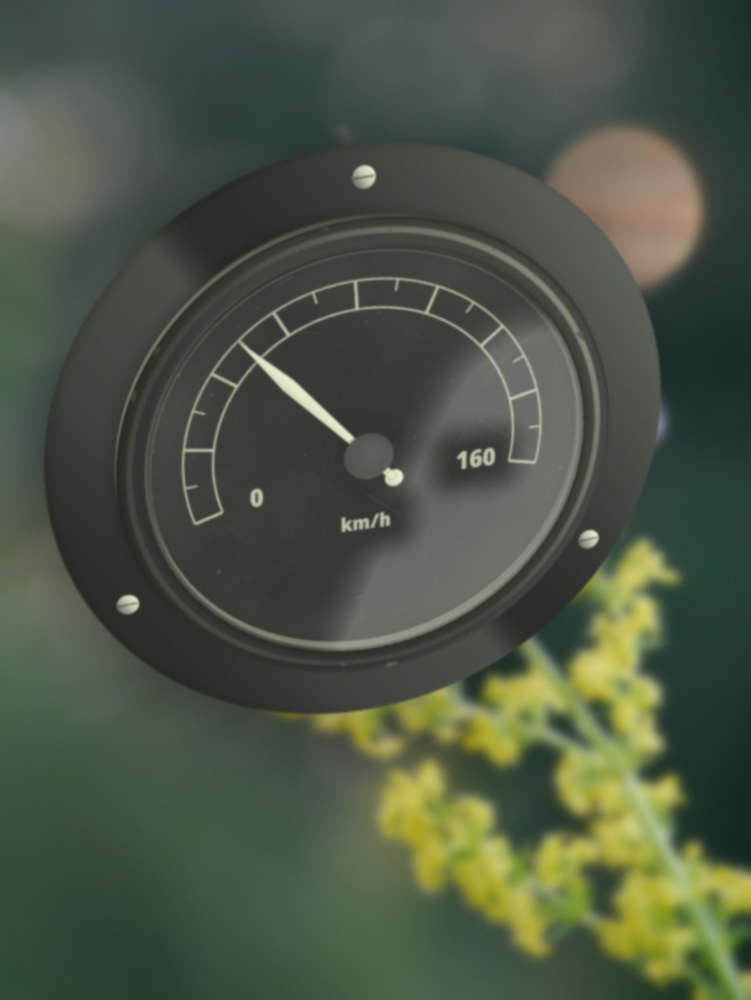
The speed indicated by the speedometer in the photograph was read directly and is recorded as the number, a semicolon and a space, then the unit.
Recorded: 50; km/h
